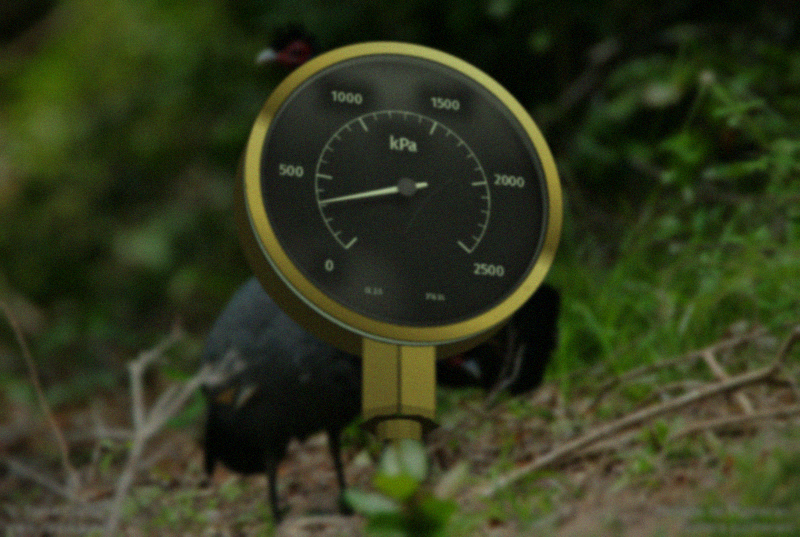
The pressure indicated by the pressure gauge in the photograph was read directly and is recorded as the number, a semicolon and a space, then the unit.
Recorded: 300; kPa
